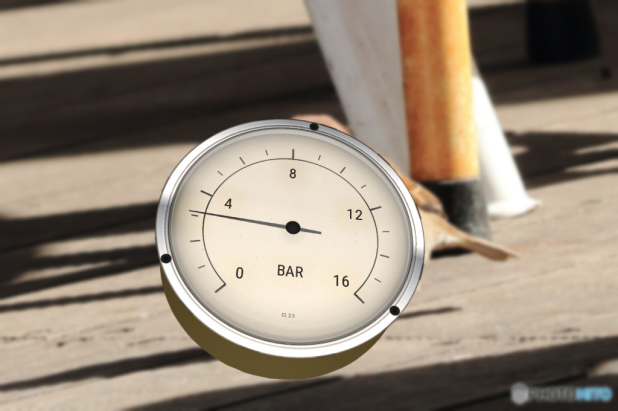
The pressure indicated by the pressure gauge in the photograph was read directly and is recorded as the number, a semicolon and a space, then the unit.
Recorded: 3; bar
